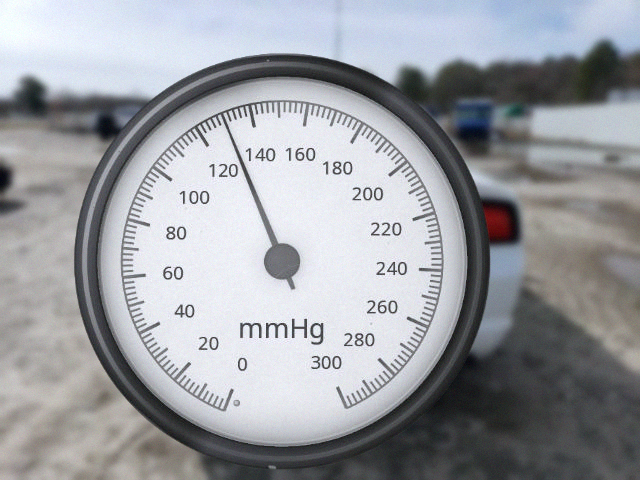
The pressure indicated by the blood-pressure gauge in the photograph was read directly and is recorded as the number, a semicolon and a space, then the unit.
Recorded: 130; mmHg
